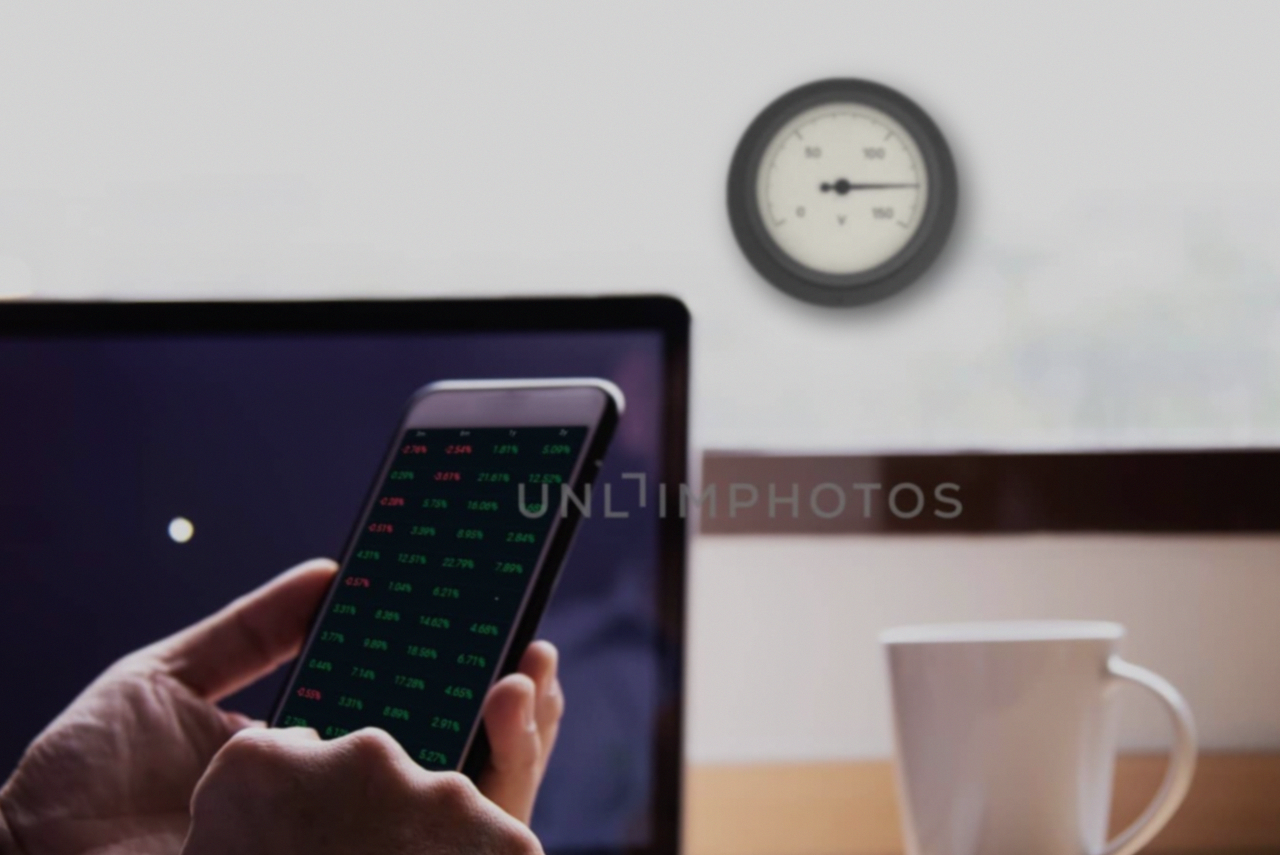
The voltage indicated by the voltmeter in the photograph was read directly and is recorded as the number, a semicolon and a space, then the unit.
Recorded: 130; V
